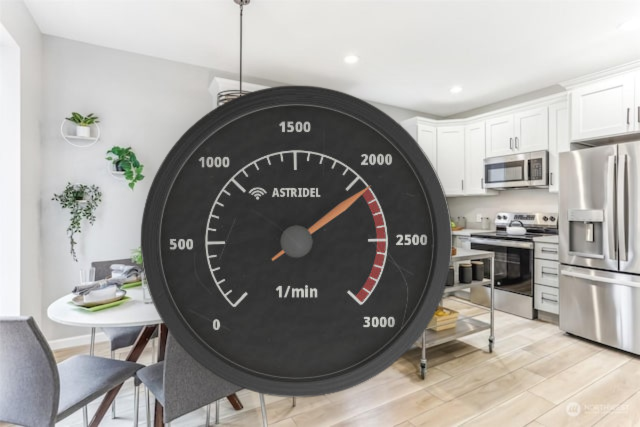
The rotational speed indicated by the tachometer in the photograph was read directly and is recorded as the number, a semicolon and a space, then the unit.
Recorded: 2100; rpm
